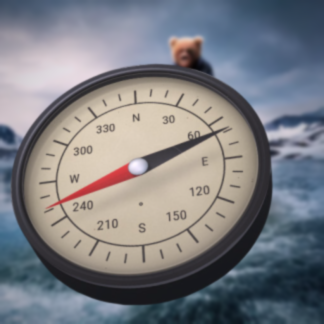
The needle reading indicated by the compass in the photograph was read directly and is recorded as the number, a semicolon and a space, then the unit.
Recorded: 250; °
